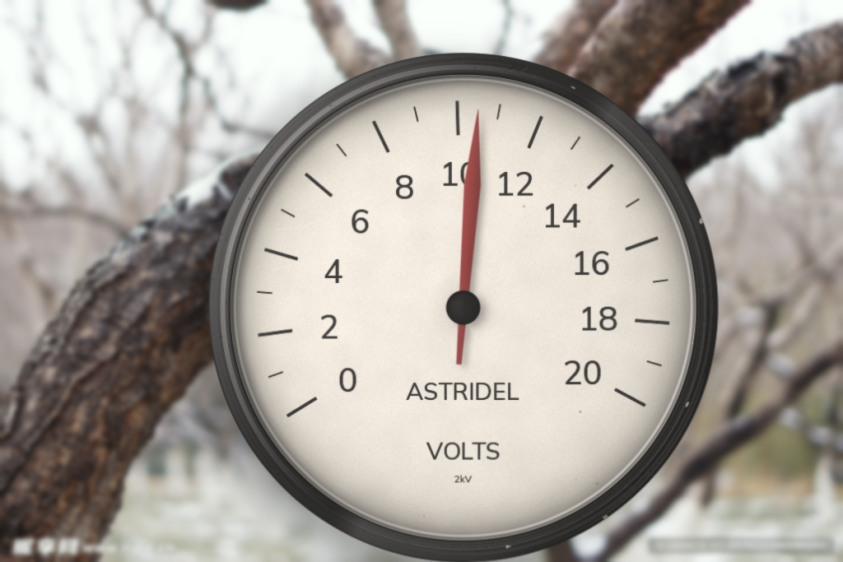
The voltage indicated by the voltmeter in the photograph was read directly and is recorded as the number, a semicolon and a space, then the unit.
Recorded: 10.5; V
